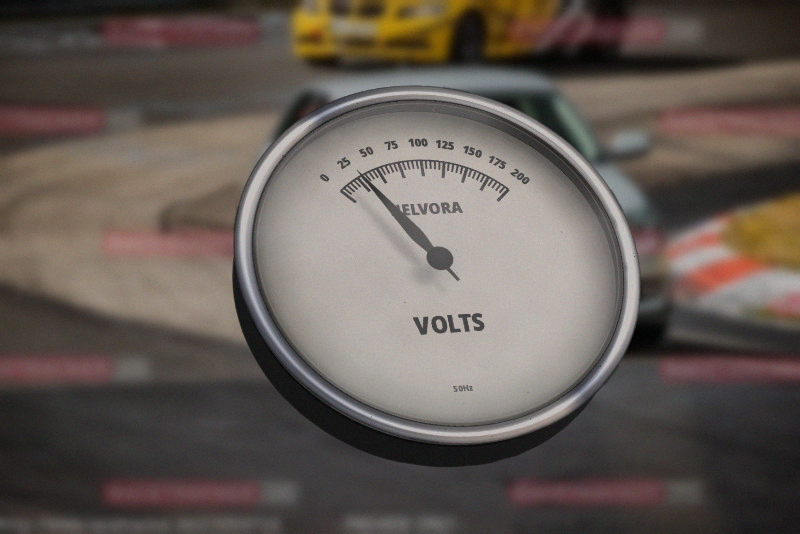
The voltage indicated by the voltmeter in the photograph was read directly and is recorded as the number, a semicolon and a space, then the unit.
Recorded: 25; V
